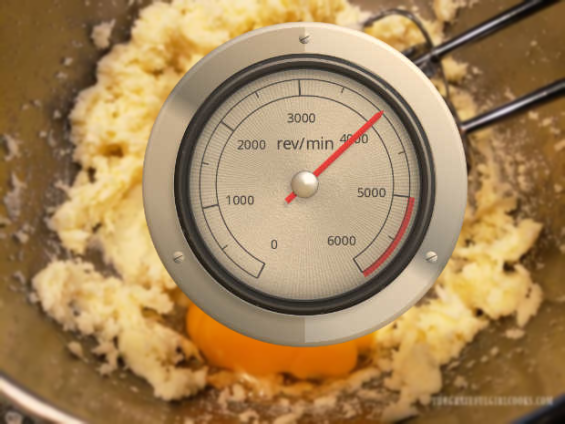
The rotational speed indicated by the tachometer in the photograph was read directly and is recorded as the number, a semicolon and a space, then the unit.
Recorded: 4000; rpm
